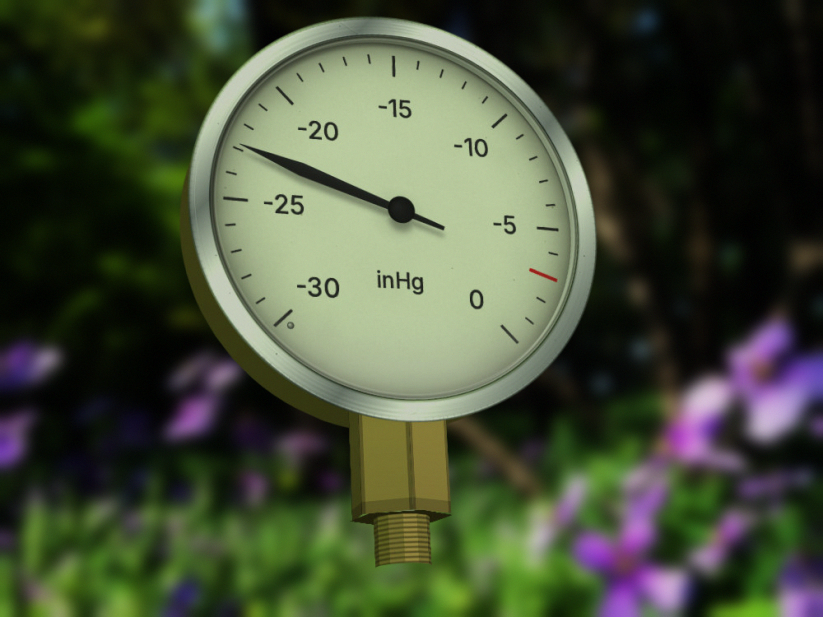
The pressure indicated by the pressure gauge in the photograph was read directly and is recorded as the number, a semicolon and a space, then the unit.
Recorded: -23; inHg
